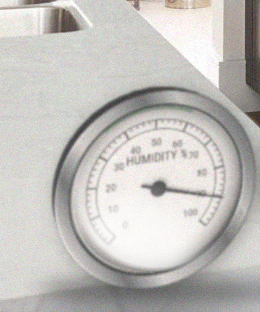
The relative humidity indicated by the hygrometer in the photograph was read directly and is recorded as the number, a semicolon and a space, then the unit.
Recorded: 90; %
